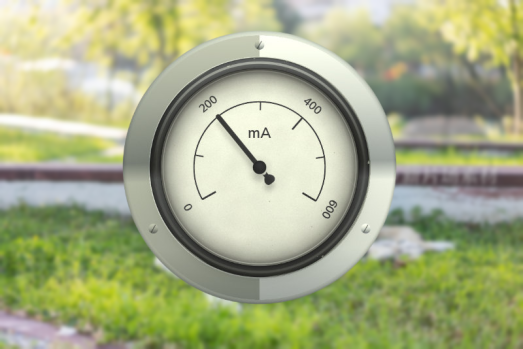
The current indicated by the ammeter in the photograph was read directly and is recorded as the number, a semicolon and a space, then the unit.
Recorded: 200; mA
